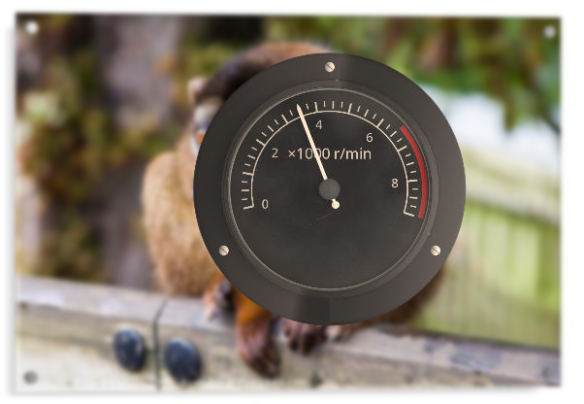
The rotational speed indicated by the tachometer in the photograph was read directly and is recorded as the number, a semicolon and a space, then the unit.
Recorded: 3500; rpm
